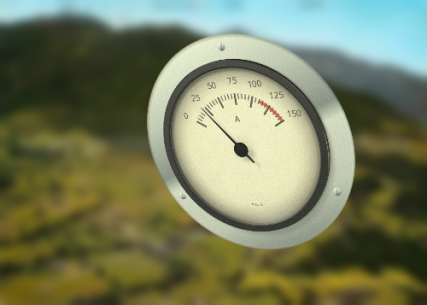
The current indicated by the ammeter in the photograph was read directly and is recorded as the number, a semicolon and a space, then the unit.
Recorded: 25; A
